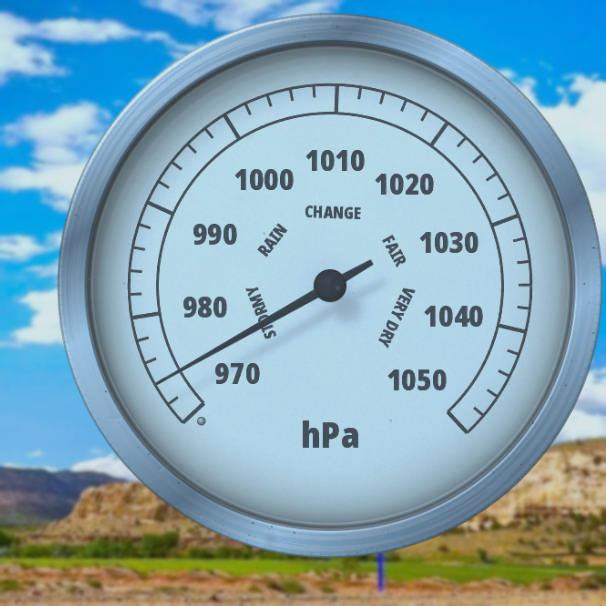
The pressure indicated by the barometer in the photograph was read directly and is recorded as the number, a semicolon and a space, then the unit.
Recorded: 974; hPa
